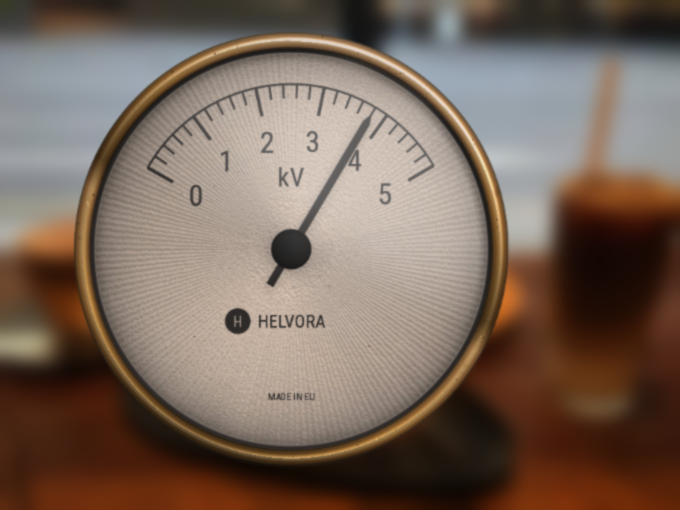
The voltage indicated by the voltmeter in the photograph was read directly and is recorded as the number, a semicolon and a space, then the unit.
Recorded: 3.8; kV
